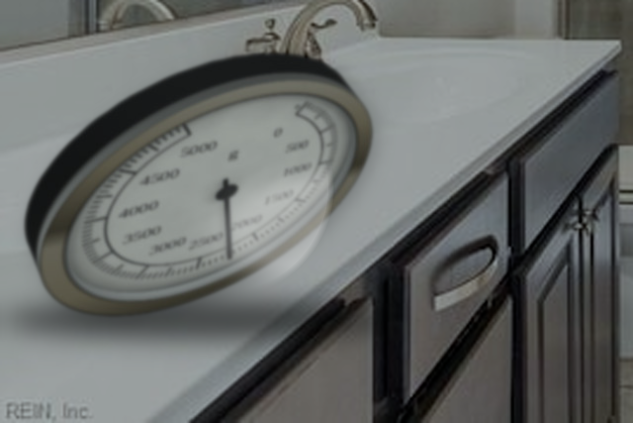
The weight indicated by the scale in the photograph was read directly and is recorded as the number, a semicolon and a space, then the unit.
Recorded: 2250; g
